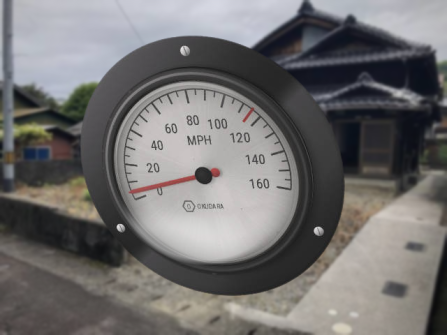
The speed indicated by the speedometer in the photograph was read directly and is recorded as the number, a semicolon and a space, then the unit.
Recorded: 5; mph
